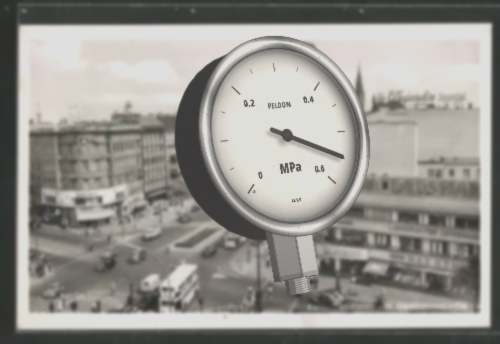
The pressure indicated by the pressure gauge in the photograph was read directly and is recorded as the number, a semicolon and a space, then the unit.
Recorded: 0.55; MPa
